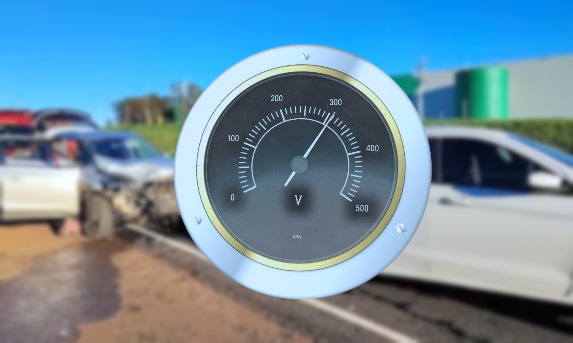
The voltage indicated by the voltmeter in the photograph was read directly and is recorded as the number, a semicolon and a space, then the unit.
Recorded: 310; V
